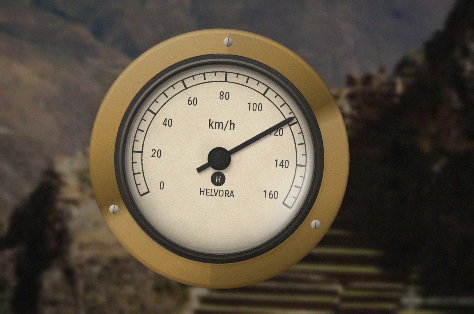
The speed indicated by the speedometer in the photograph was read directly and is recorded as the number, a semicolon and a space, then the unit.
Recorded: 117.5; km/h
